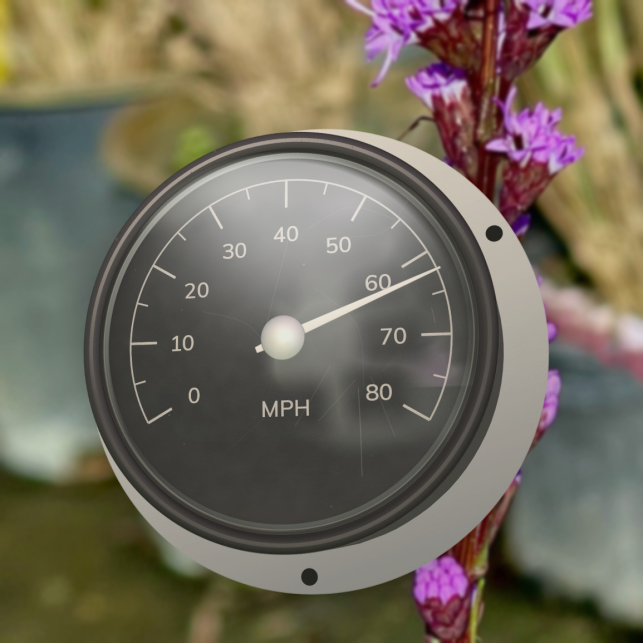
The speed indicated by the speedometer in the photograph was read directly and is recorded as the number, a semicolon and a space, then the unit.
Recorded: 62.5; mph
